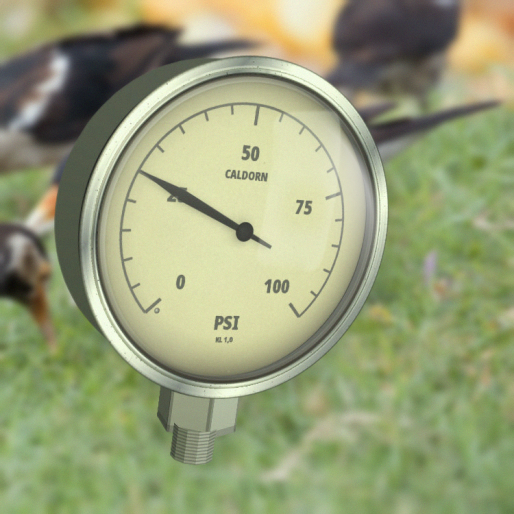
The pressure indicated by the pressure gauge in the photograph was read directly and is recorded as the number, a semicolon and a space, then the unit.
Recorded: 25; psi
